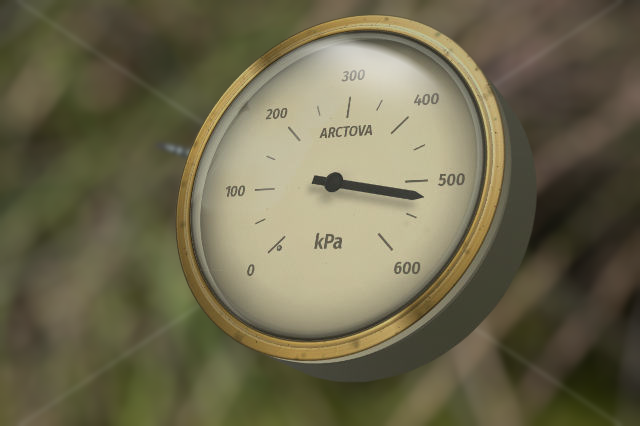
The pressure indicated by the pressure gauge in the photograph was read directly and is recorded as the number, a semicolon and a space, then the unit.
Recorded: 525; kPa
